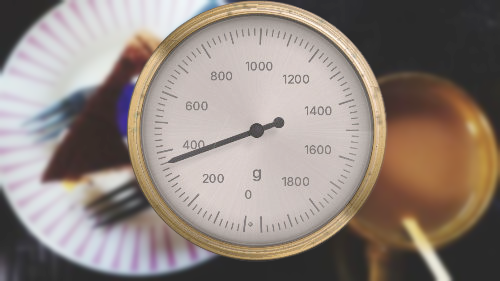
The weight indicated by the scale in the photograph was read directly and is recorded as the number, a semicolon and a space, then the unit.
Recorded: 360; g
